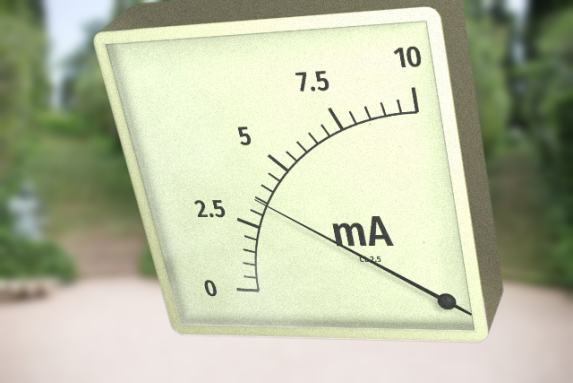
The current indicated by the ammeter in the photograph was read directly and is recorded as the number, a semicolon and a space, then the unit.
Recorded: 3.5; mA
